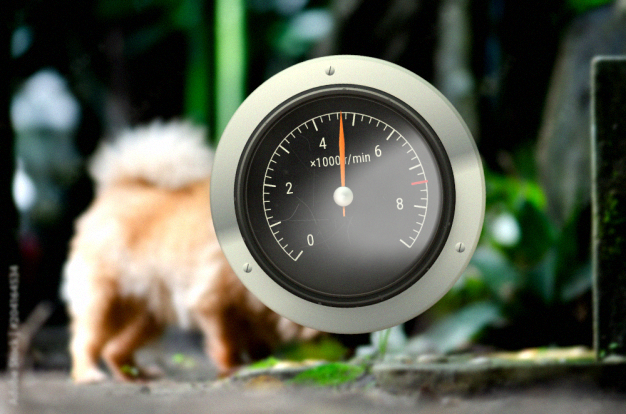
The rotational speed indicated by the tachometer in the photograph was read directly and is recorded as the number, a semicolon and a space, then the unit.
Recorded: 4700; rpm
